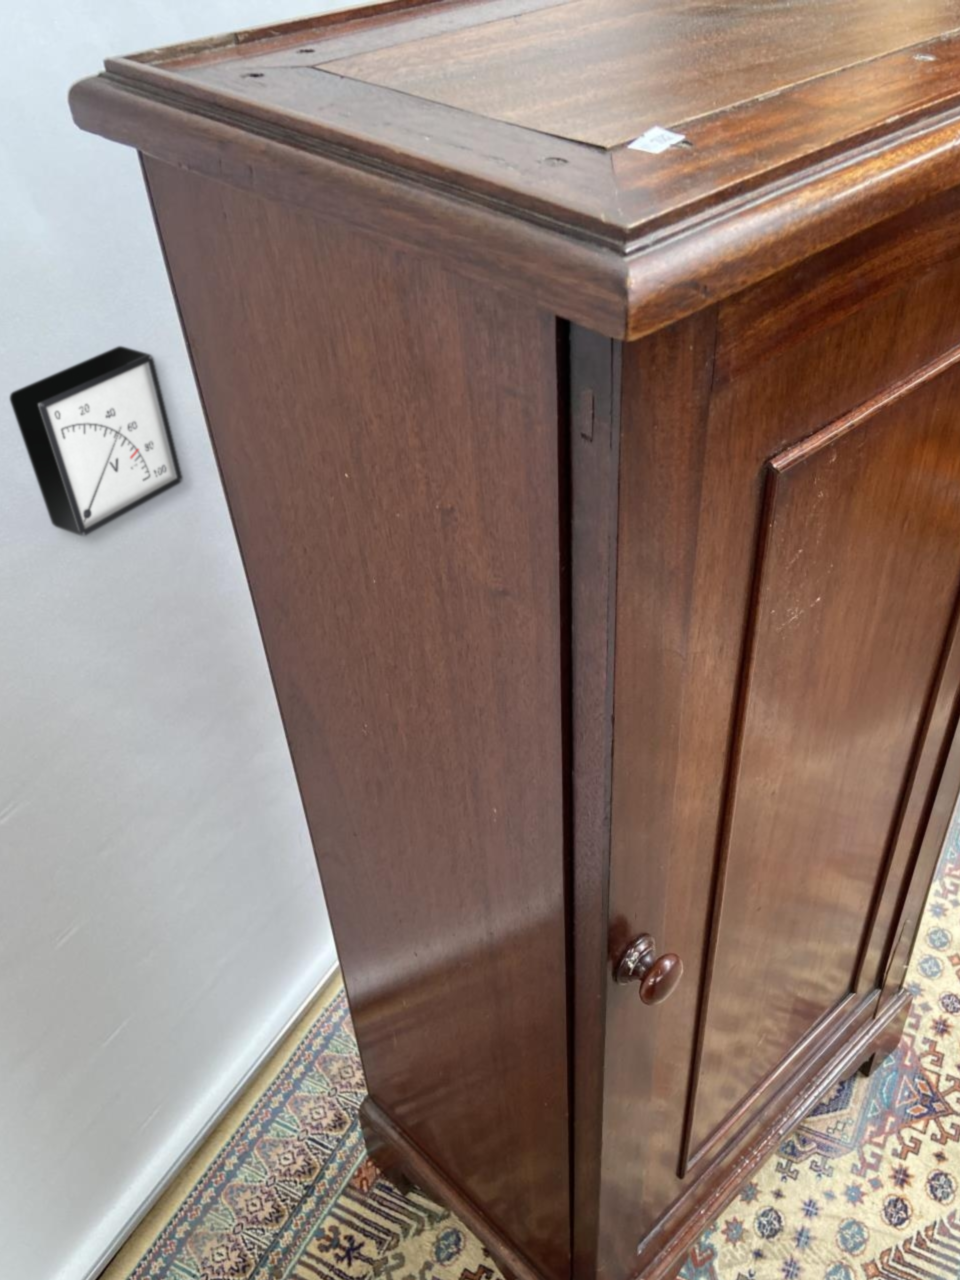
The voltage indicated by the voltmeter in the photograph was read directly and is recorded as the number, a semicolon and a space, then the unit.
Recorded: 50; V
